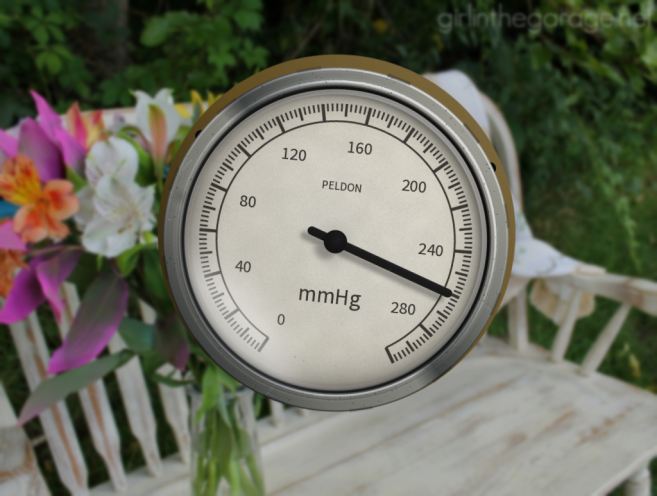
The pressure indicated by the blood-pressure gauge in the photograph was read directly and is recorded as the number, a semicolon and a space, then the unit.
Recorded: 260; mmHg
